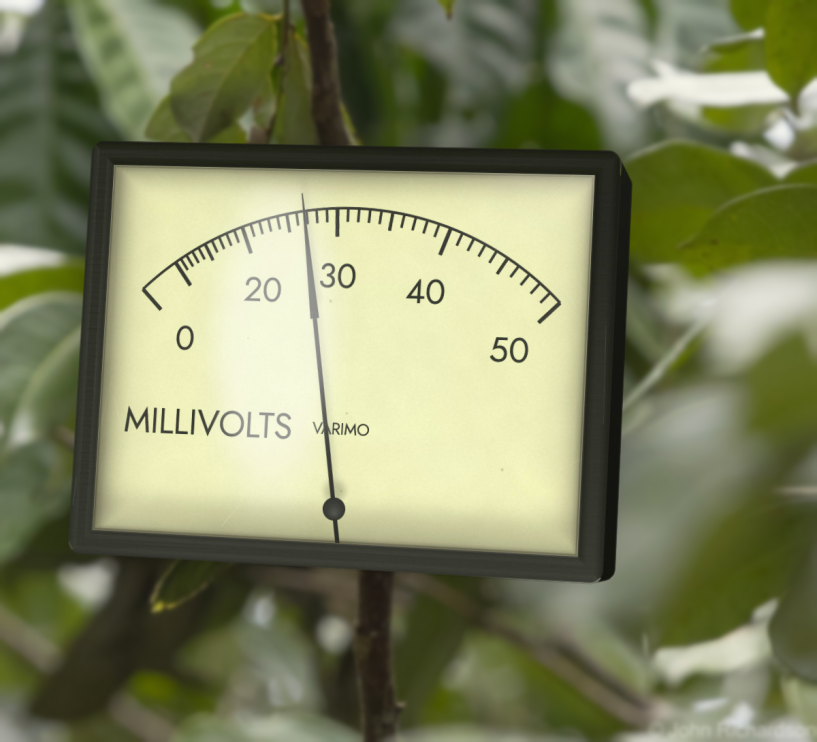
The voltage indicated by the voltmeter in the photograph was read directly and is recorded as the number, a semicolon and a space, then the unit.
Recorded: 27; mV
